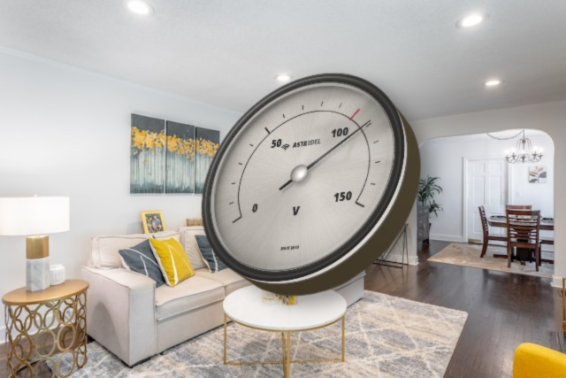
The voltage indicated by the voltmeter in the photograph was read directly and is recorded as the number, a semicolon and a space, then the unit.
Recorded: 110; V
